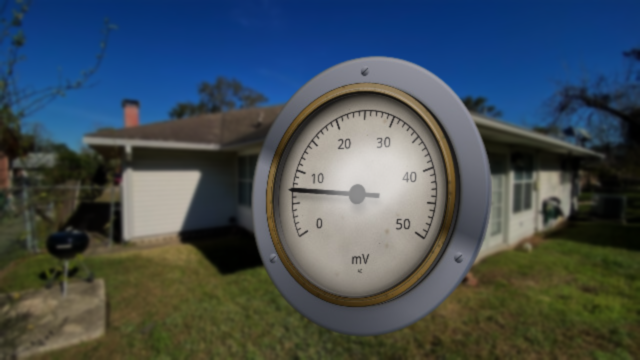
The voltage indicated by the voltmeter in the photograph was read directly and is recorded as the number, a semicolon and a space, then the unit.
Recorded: 7; mV
